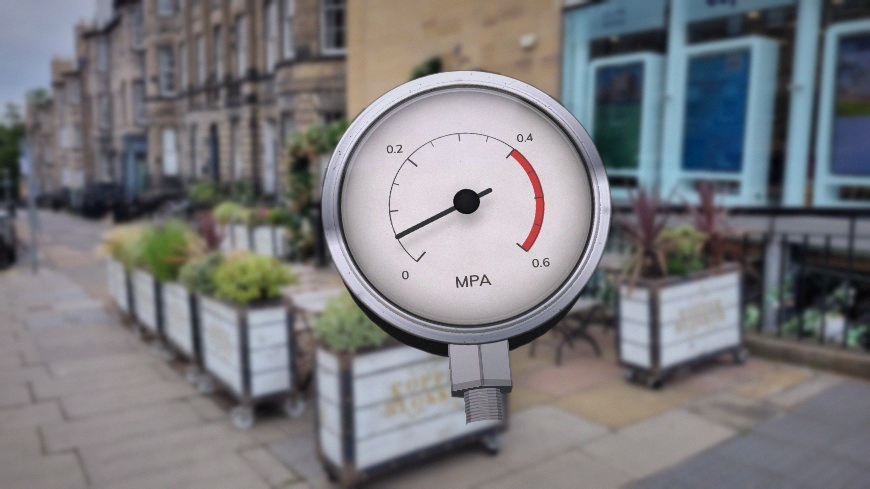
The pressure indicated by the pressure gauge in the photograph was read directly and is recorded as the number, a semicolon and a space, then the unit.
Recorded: 0.05; MPa
